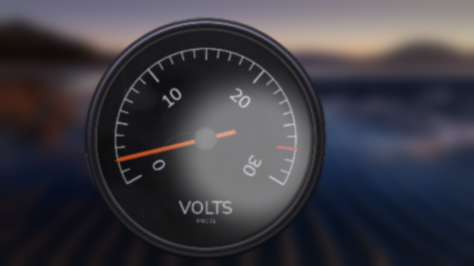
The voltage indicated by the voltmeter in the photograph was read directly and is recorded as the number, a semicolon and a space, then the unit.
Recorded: 2; V
